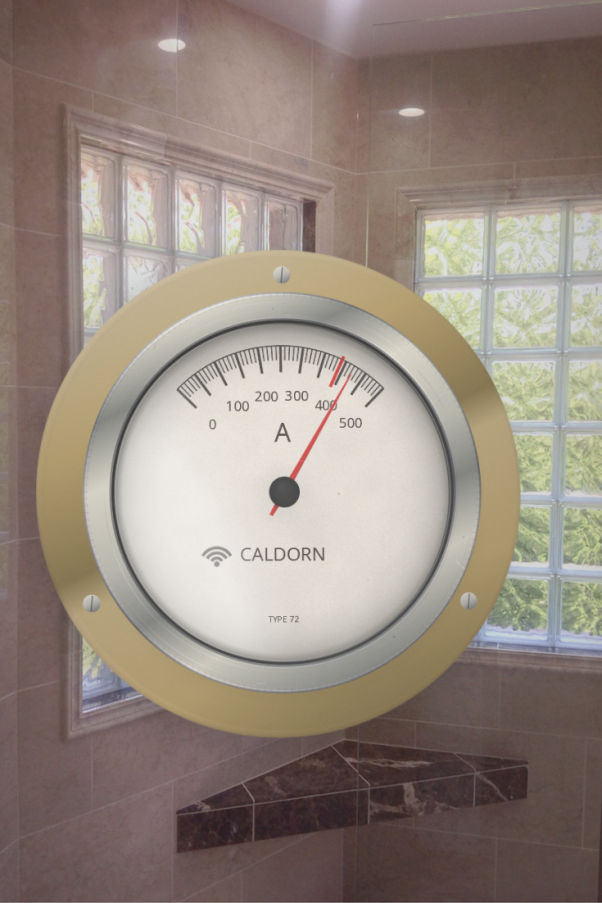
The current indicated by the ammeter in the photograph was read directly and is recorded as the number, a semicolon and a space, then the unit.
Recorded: 420; A
